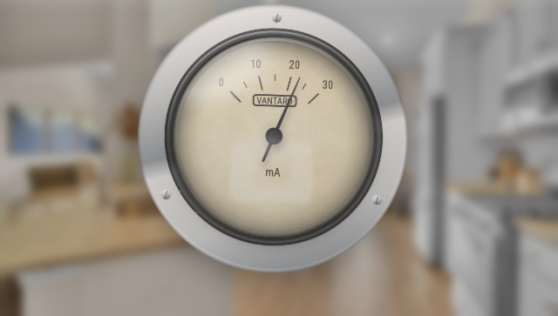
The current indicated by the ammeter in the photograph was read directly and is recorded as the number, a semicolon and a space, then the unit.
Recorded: 22.5; mA
